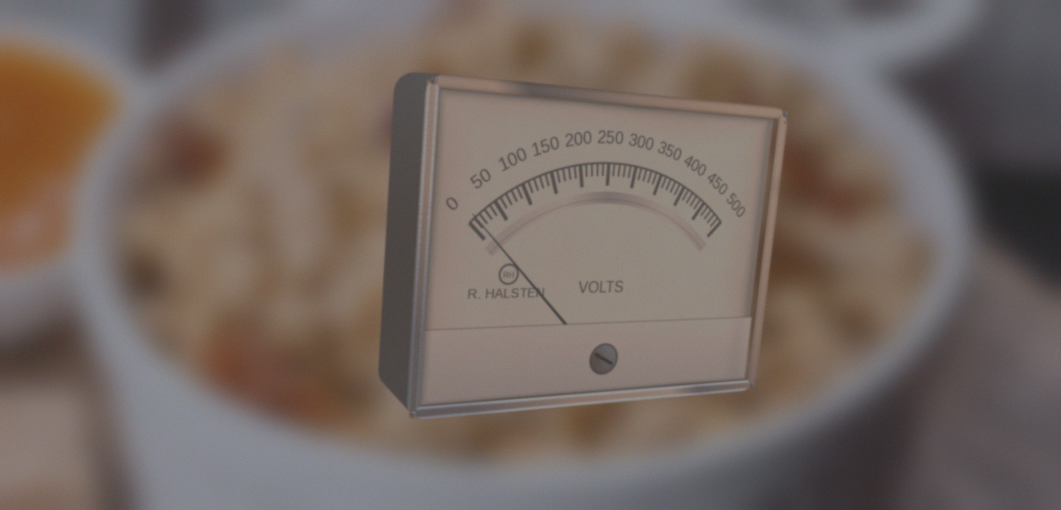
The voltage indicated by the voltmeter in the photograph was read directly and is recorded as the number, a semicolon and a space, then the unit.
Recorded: 10; V
